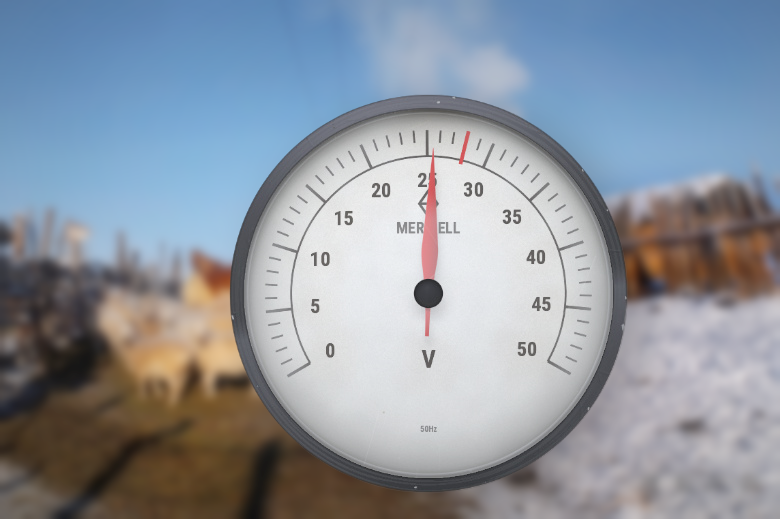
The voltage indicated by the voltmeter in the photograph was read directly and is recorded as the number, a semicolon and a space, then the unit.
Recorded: 25.5; V
